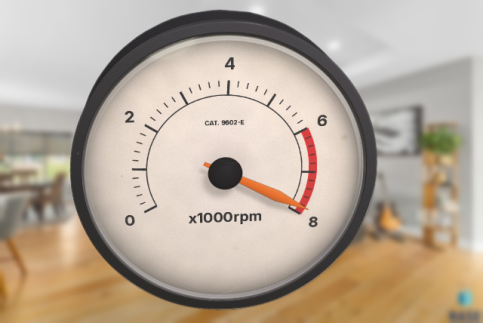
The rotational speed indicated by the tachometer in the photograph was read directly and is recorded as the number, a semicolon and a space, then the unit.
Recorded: 7800; rpm
